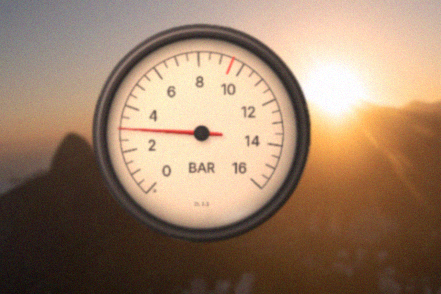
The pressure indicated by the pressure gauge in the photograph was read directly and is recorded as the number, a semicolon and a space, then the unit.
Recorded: 3; bar
